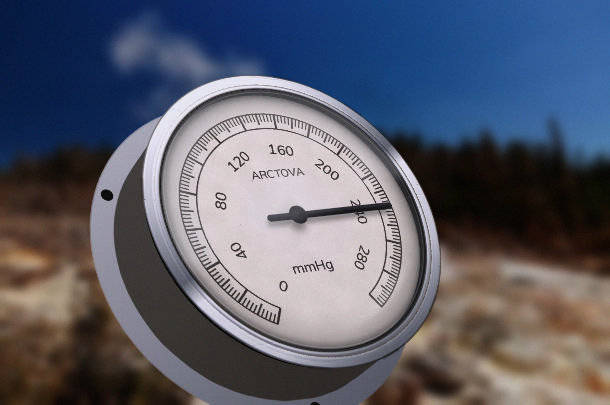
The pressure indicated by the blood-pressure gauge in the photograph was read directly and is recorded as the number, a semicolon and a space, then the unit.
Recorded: 240; mmHg
